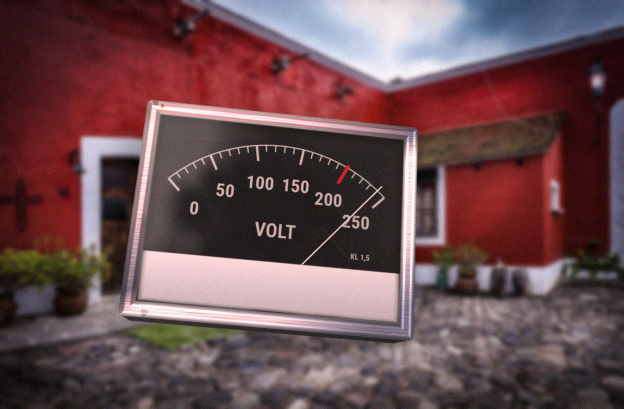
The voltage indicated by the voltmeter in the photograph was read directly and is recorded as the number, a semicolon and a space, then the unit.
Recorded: 240; V
